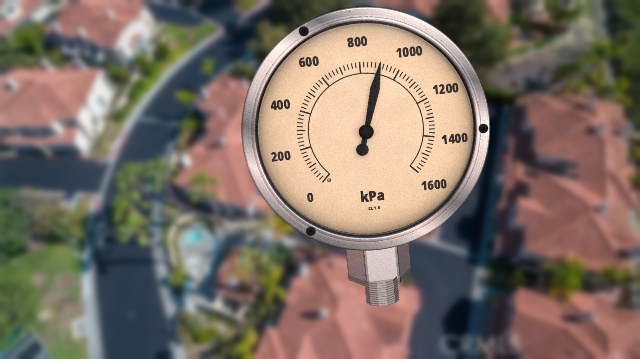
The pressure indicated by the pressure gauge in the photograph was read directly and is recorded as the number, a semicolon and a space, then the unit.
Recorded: 900; kPa
